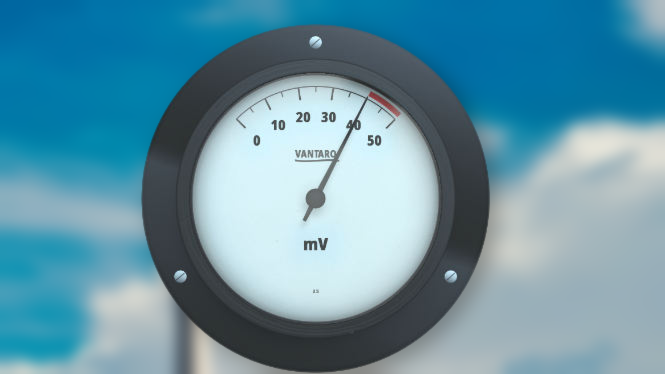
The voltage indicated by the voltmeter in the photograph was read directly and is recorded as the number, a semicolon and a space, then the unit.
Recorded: 40; mV
